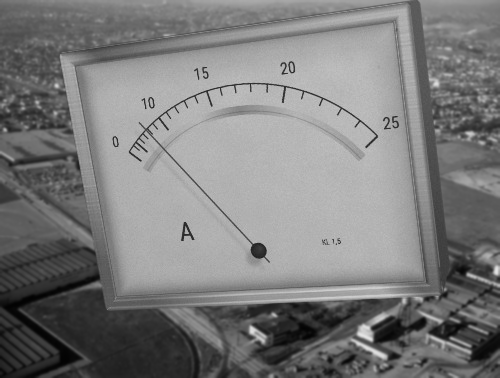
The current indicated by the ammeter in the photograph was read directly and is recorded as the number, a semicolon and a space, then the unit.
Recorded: 8; A
